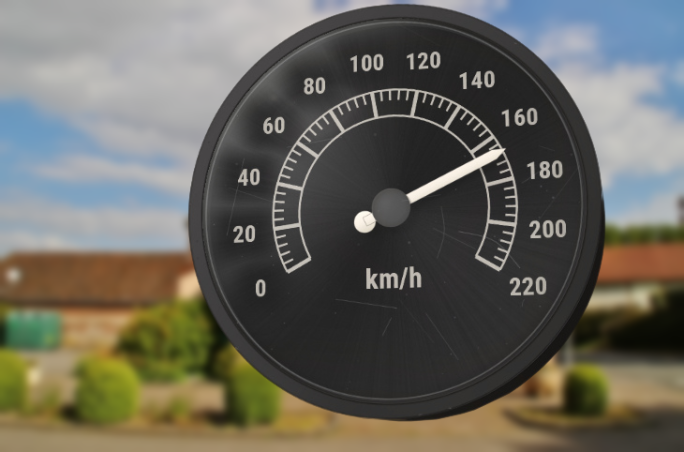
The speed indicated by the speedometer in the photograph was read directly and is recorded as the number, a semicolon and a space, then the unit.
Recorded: 168; km/h
